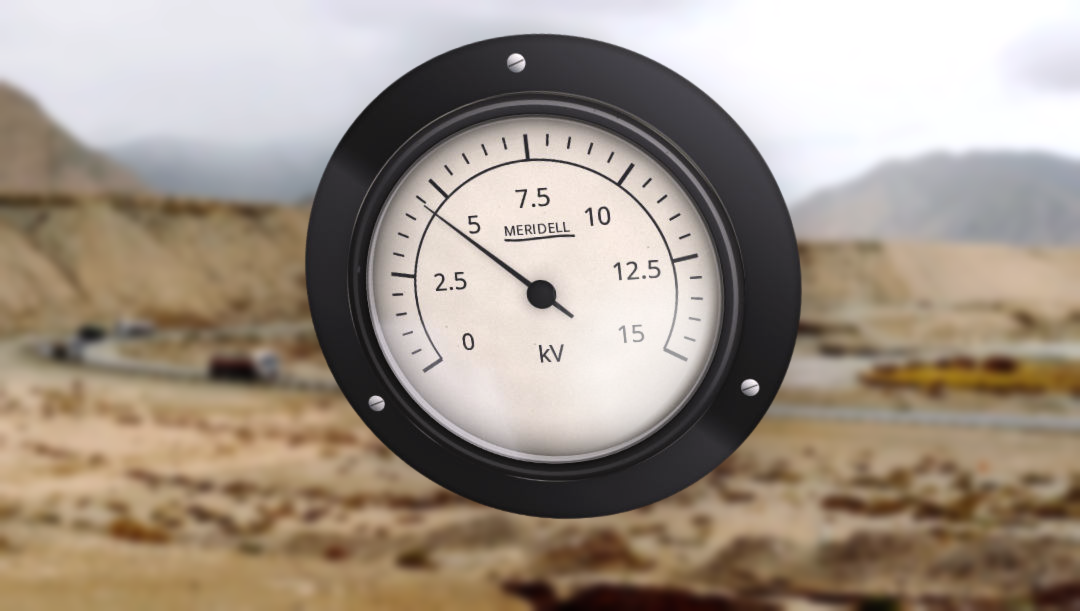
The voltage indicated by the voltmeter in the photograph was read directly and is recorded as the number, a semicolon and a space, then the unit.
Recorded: 4.5; kV
